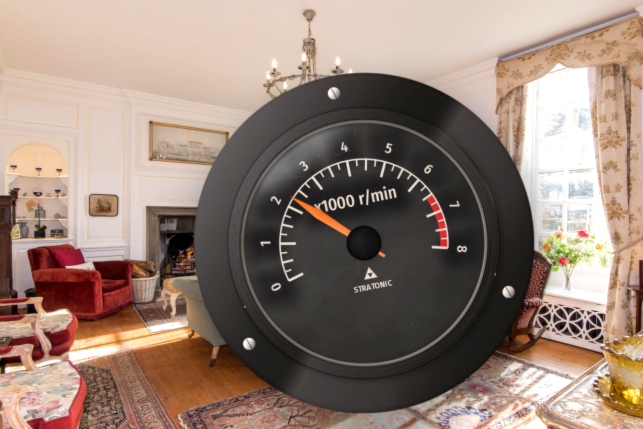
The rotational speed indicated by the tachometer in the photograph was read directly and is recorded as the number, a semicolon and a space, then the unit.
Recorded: 2250; rpm
